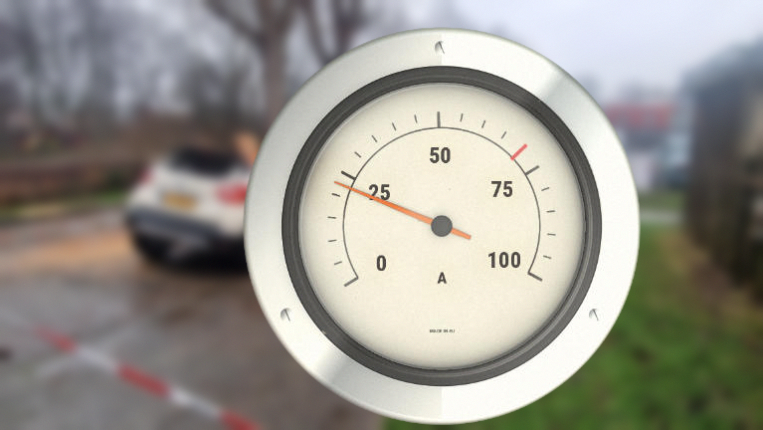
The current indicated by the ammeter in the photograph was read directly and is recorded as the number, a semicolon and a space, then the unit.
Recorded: 22.5; A
